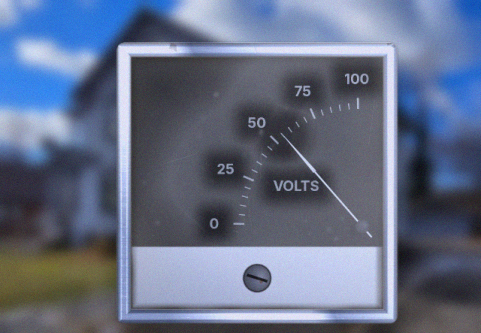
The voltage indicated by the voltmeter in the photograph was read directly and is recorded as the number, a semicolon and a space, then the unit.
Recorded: 55; V
